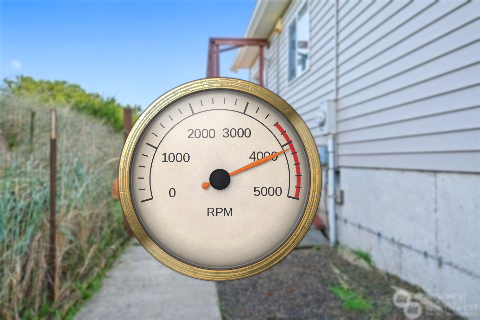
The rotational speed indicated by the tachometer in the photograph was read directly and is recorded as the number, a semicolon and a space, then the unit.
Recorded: 4100; rpm
